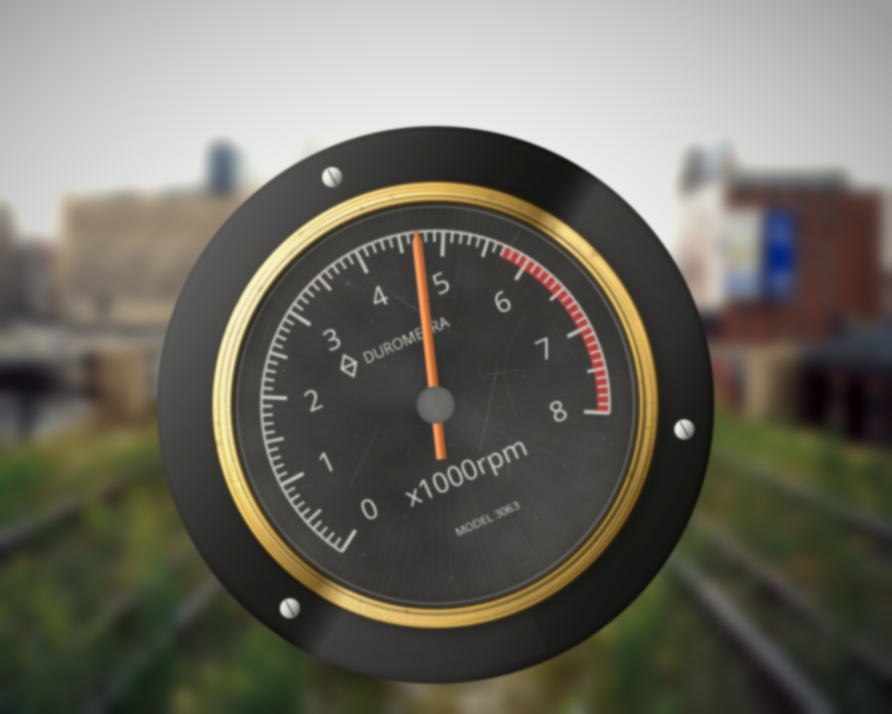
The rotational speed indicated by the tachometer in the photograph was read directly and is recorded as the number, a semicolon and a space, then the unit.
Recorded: 4700; rpm
